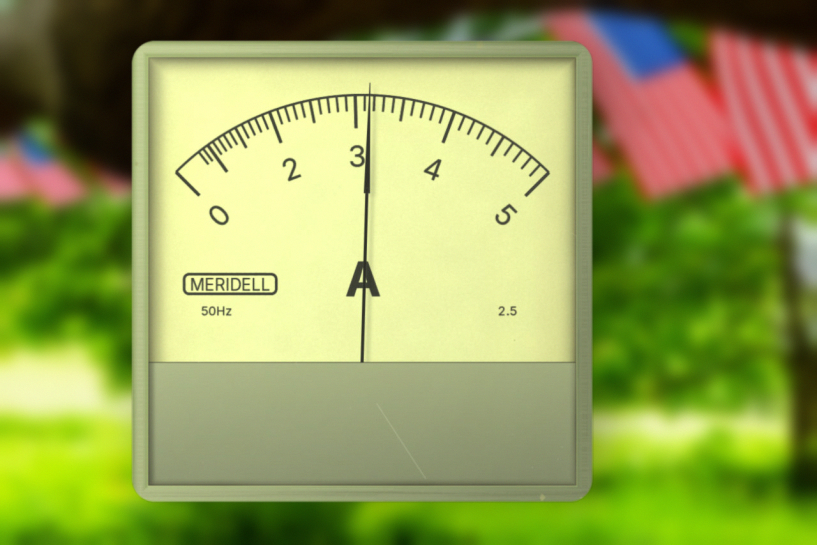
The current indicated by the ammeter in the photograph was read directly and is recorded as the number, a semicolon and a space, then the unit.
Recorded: 3.15; A
